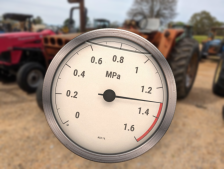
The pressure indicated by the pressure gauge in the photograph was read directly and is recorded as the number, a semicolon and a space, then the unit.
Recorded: 1.3; MPa
